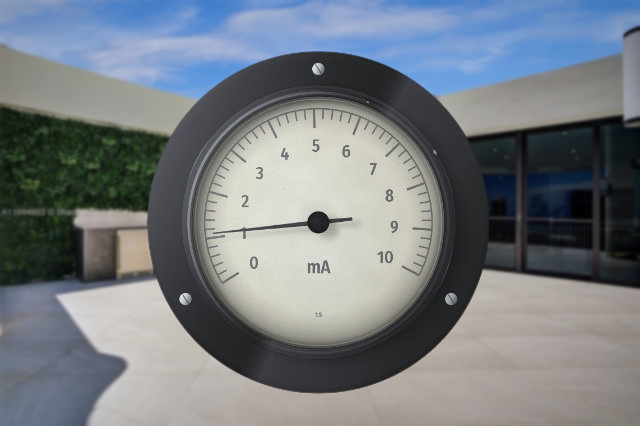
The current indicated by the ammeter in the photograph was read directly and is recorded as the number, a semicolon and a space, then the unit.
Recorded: 1.1; mA
